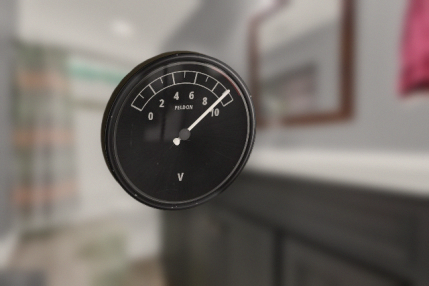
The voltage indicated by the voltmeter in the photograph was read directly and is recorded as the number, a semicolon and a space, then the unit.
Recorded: 9; V
